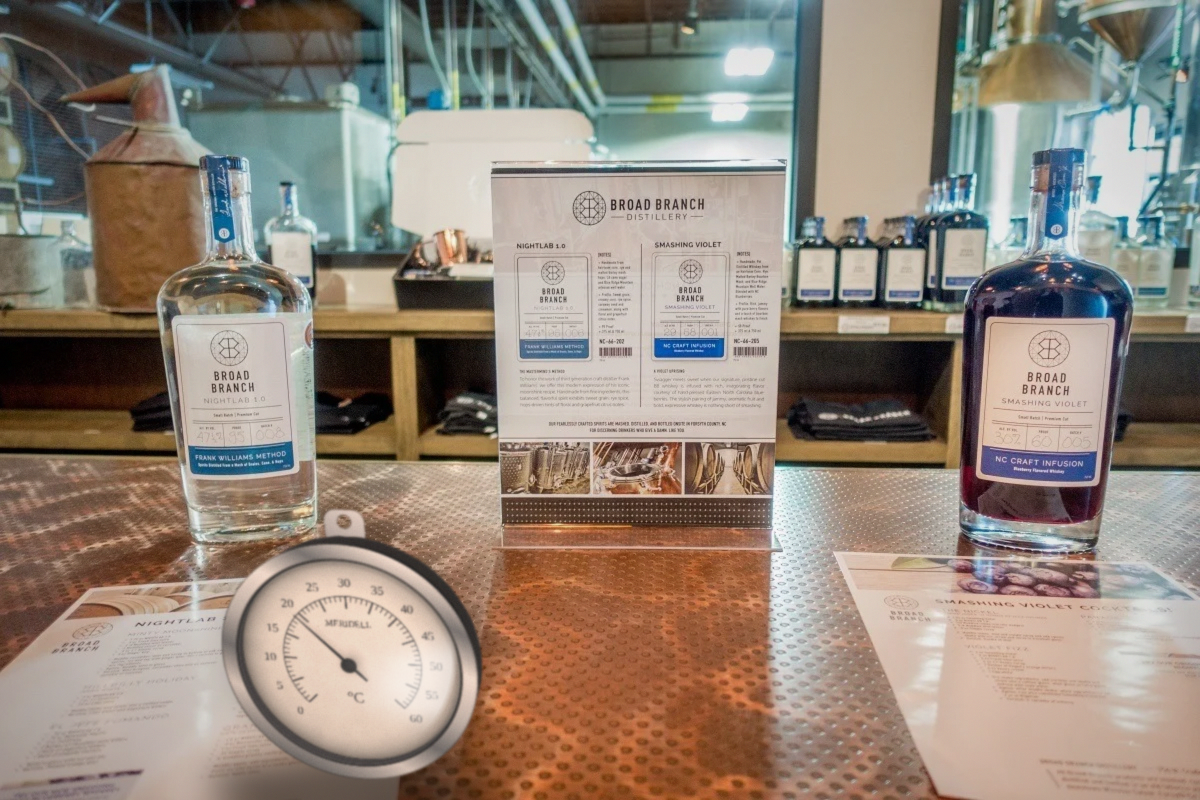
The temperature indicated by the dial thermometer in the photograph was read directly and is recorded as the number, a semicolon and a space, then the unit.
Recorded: 20; °C
